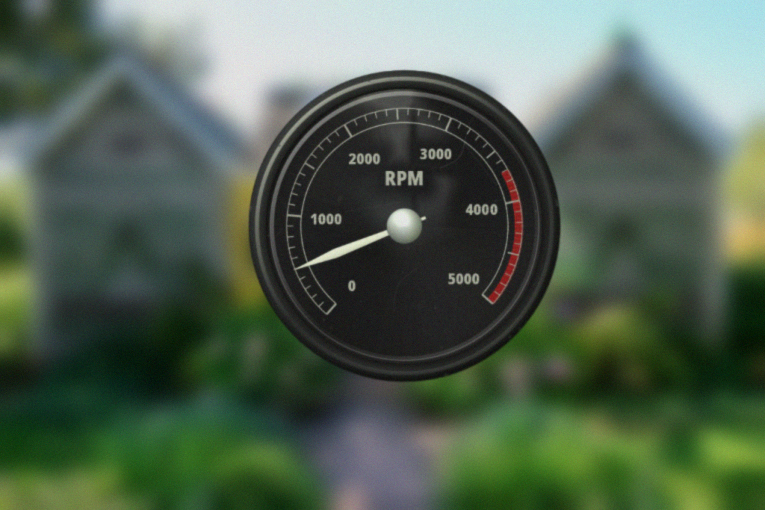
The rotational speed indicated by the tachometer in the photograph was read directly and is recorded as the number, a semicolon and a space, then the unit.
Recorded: 500; rpm
